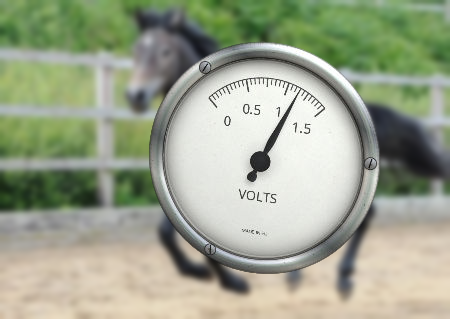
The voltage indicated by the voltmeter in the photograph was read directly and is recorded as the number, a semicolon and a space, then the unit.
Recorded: 1.15; V
